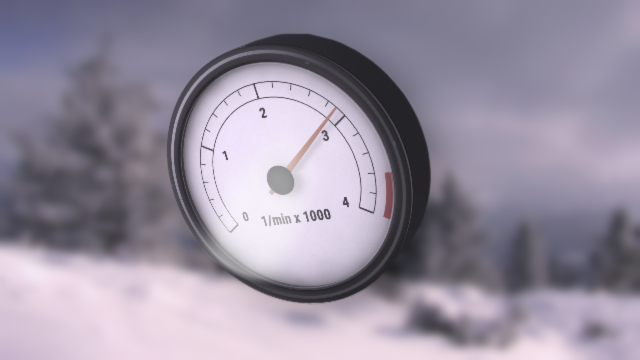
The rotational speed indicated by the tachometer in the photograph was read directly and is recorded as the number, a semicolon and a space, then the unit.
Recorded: 2900; rpm
